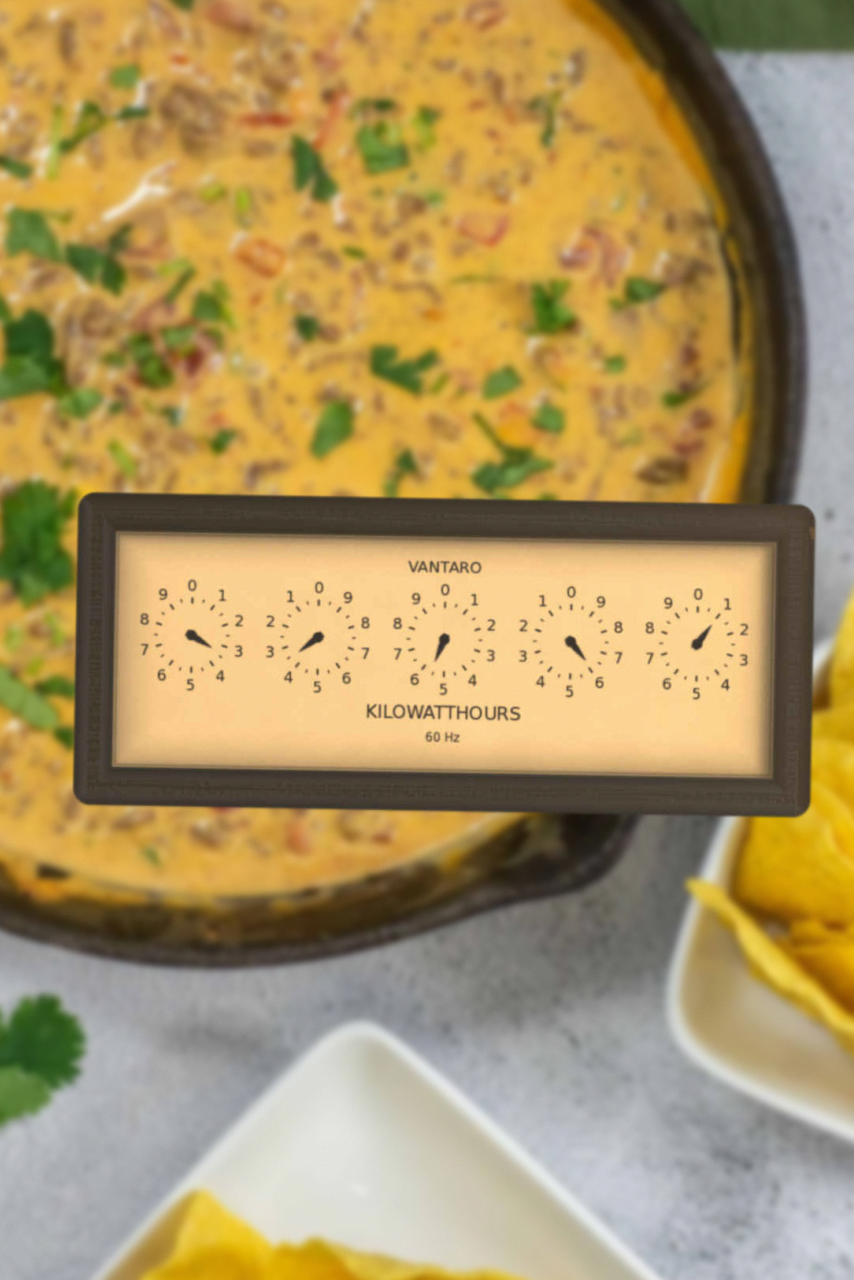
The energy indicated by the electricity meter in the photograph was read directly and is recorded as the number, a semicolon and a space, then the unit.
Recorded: 33561; kWh
